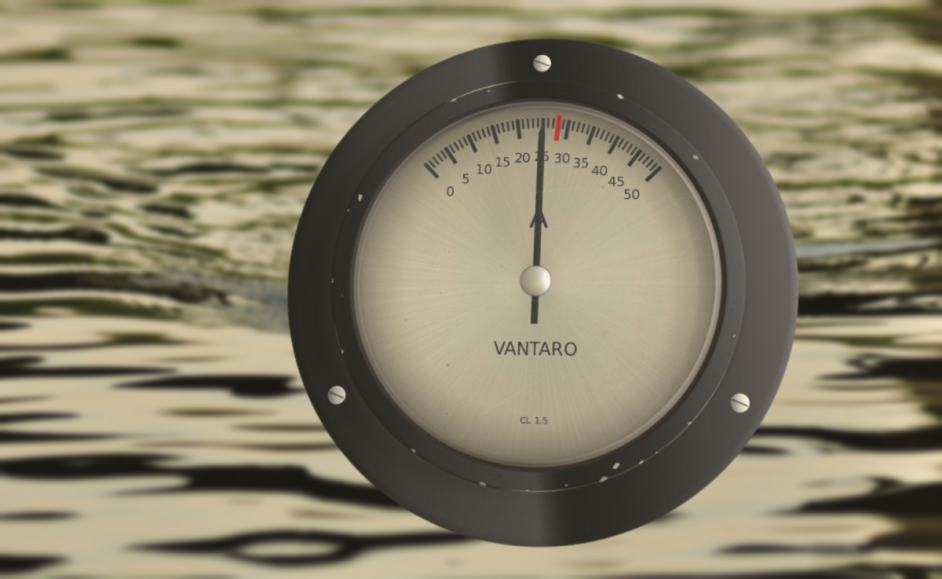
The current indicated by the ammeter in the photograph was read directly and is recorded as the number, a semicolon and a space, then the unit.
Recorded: 25; A
